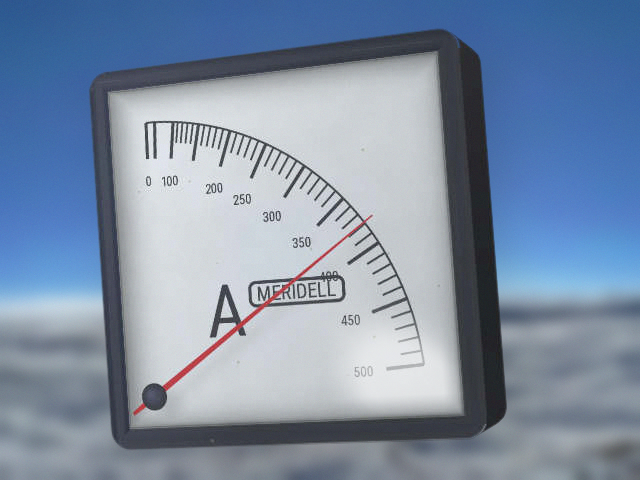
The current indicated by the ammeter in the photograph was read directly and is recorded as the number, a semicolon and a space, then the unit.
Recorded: 380; A
